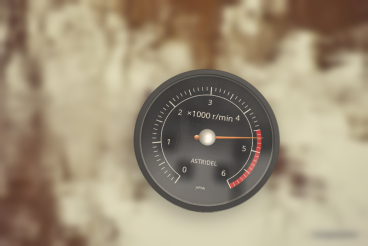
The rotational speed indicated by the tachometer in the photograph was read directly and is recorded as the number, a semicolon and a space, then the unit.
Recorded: 4700; rpm
